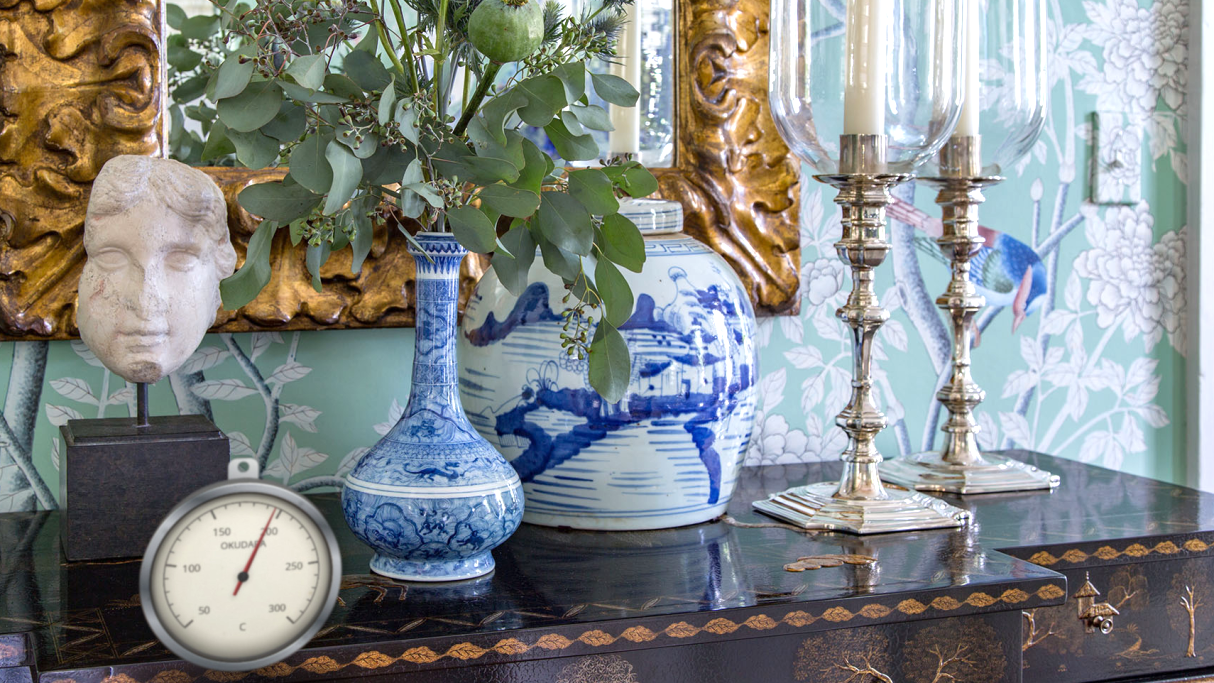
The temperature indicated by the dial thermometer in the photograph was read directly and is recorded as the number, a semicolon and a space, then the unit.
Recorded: 195; °C
